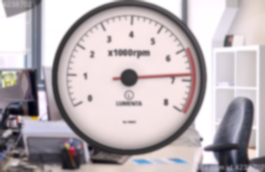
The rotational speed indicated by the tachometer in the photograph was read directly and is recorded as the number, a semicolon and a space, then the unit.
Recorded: 6800; rpm
